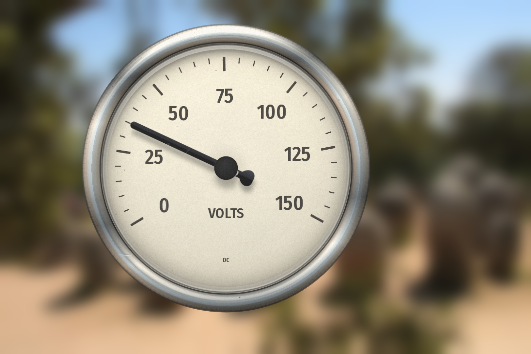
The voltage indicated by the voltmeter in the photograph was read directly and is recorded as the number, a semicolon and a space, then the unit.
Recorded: 35; V
